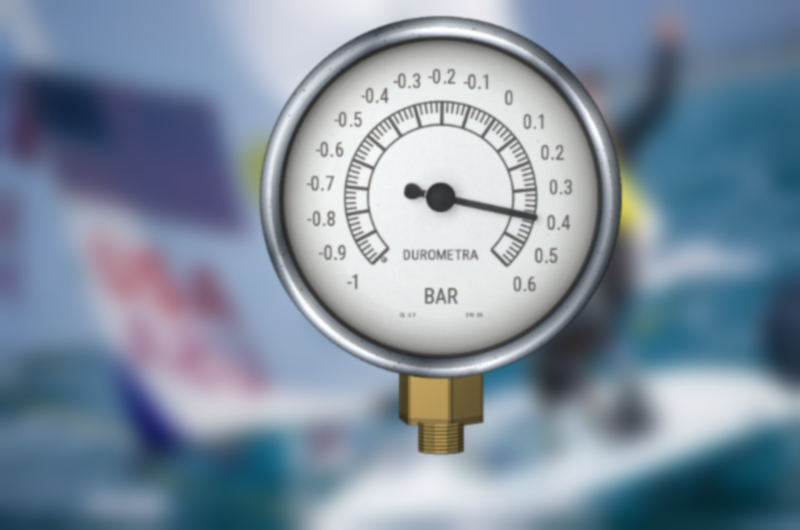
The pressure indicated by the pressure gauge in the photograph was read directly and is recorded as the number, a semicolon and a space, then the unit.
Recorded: 0.4; bar
